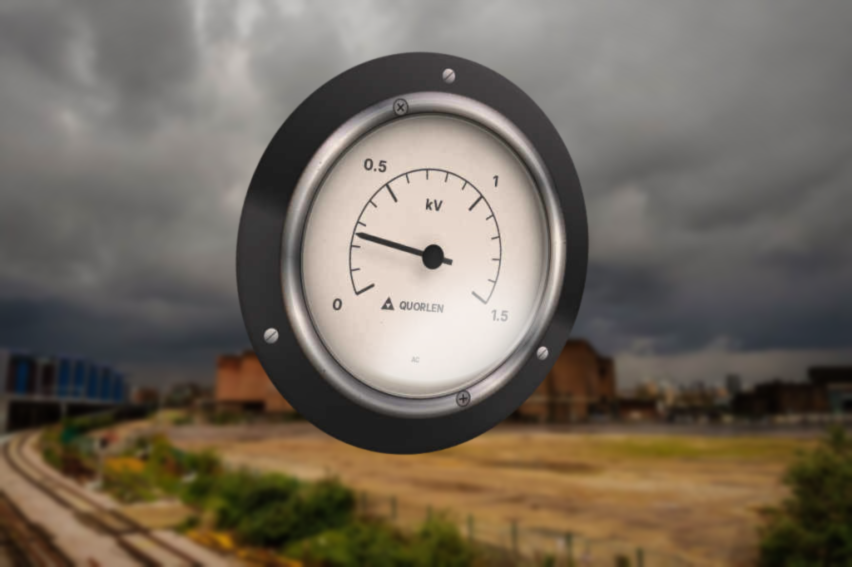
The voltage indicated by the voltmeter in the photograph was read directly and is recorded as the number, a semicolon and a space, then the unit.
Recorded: 0.25; kV
